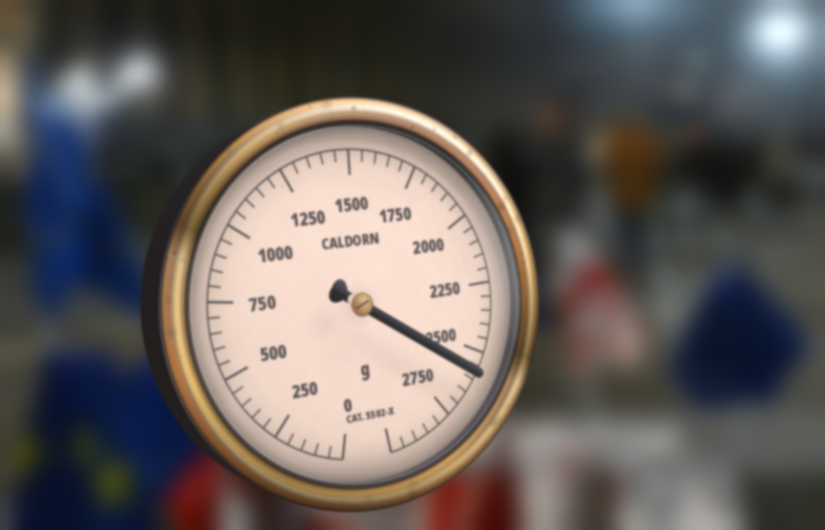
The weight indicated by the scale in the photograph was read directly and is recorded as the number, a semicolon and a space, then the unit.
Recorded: 2575; g
